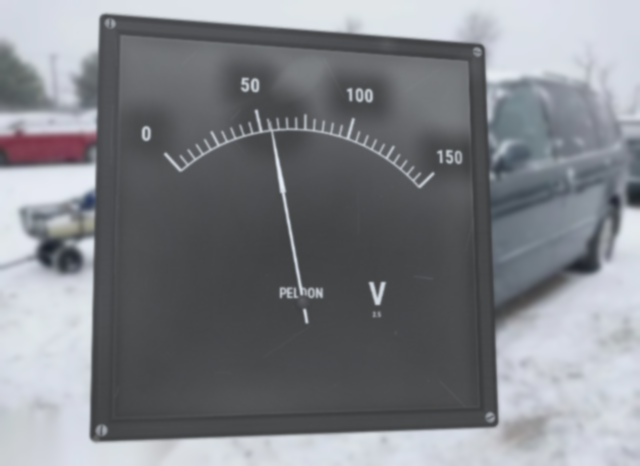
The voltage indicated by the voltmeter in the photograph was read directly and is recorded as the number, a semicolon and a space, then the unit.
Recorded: 55; V
